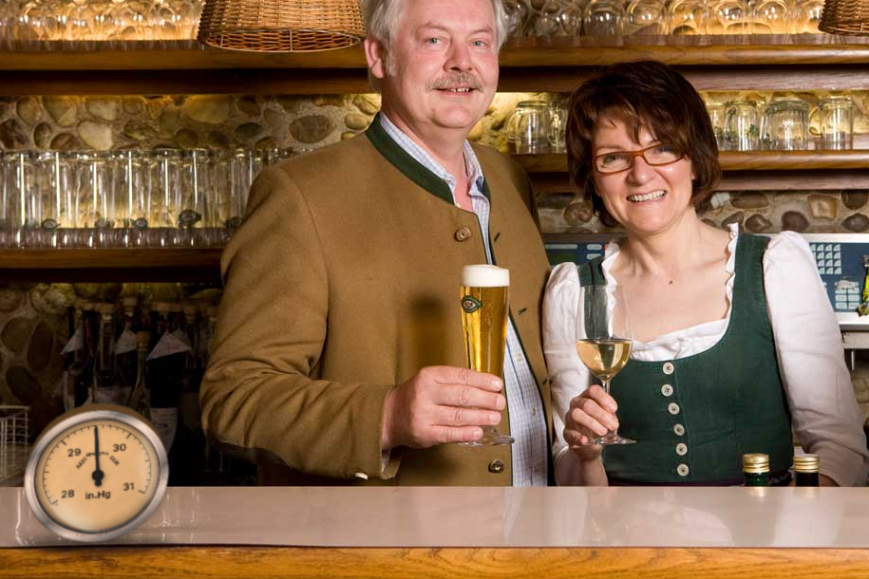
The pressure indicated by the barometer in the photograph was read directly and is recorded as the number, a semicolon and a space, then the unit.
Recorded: 29.5; inHg
